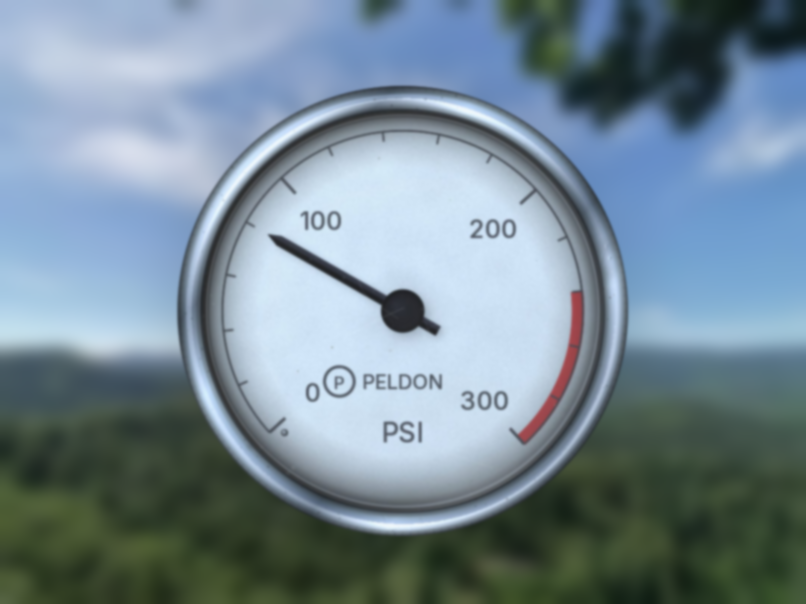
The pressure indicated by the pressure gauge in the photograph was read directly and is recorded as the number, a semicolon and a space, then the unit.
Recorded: 80; psi
